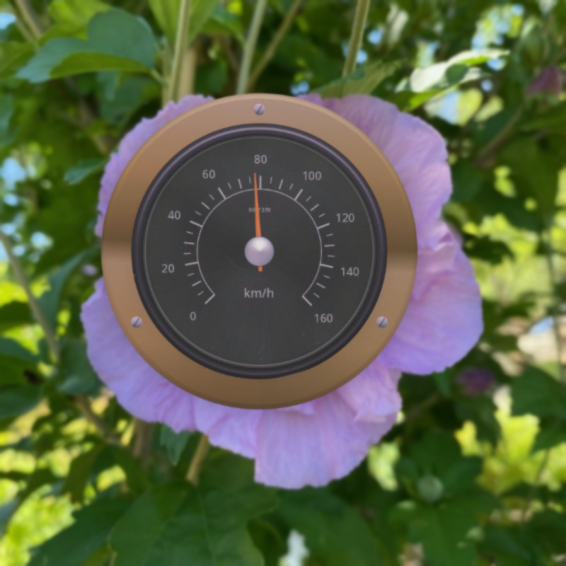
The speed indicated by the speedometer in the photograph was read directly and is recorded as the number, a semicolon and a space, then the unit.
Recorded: 77.5; km/h
